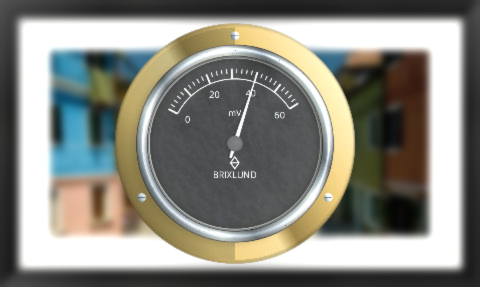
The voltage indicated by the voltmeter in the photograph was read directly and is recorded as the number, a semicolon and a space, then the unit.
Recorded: 40; mV
